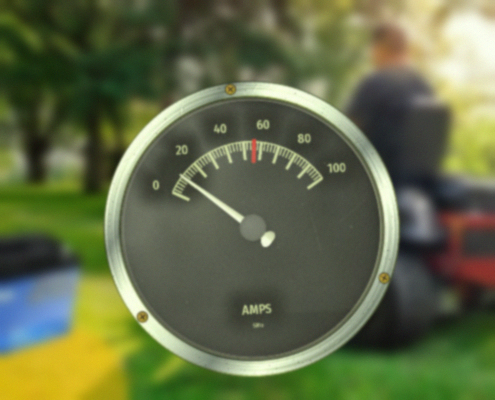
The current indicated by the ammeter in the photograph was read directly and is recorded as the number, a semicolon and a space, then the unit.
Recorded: 10; A
